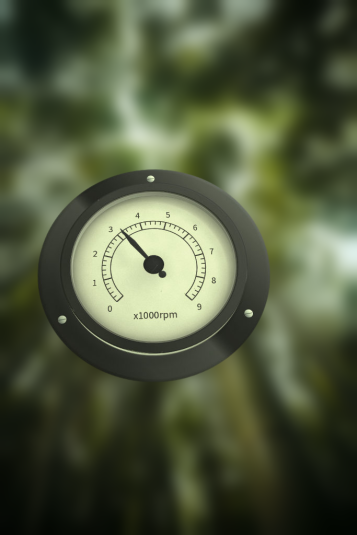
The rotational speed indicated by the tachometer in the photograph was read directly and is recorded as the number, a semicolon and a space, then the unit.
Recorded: 3200; rpm
